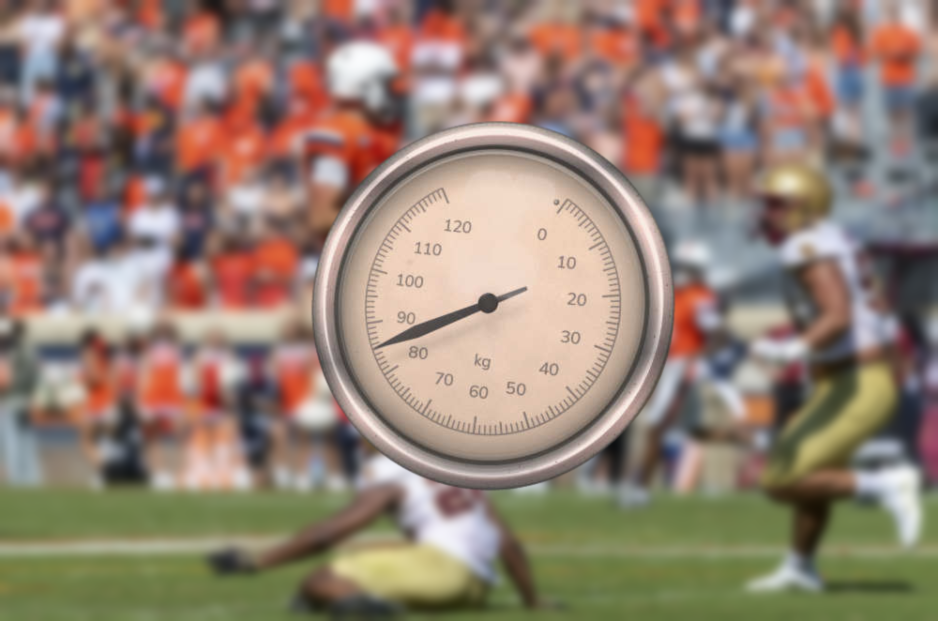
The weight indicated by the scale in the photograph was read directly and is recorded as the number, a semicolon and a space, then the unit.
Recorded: 85; kg
